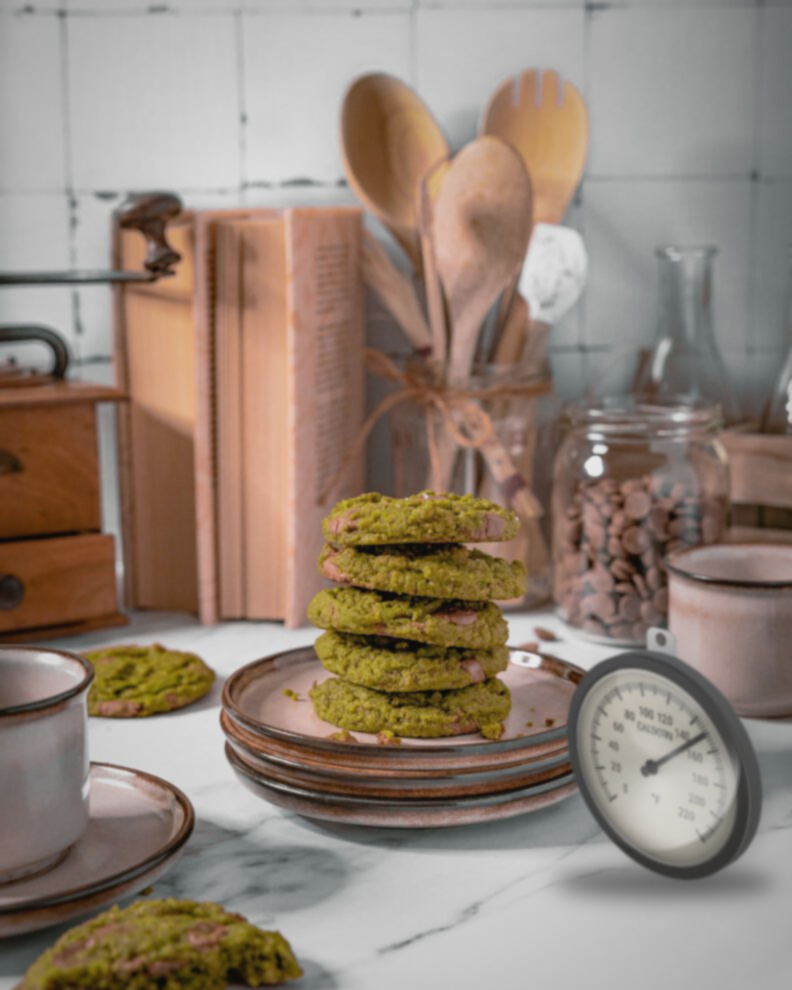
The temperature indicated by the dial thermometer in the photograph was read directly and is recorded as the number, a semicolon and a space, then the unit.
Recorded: 150; °F
